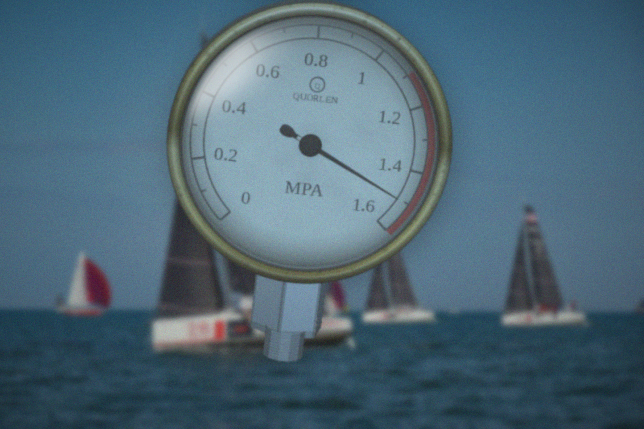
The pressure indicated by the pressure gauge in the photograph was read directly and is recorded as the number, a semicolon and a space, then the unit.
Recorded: 1.5; MPa
